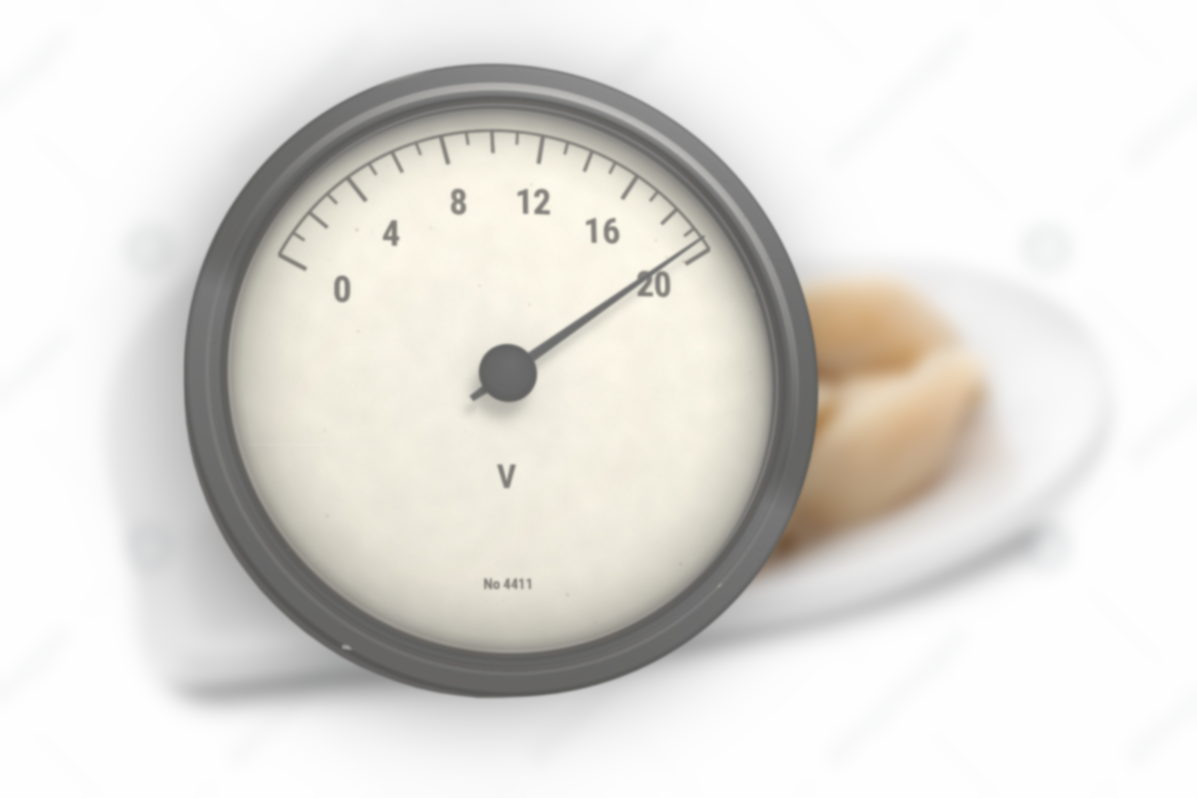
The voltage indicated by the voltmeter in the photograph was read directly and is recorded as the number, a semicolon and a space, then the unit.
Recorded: 19.5; V
